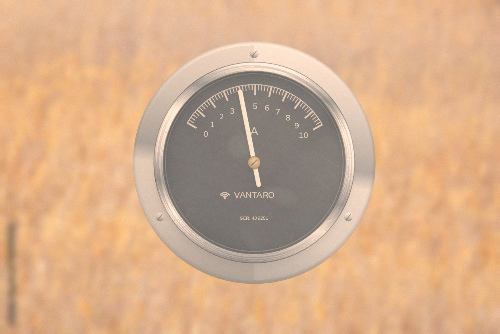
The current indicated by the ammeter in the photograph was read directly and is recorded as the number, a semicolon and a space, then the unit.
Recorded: 4; A
